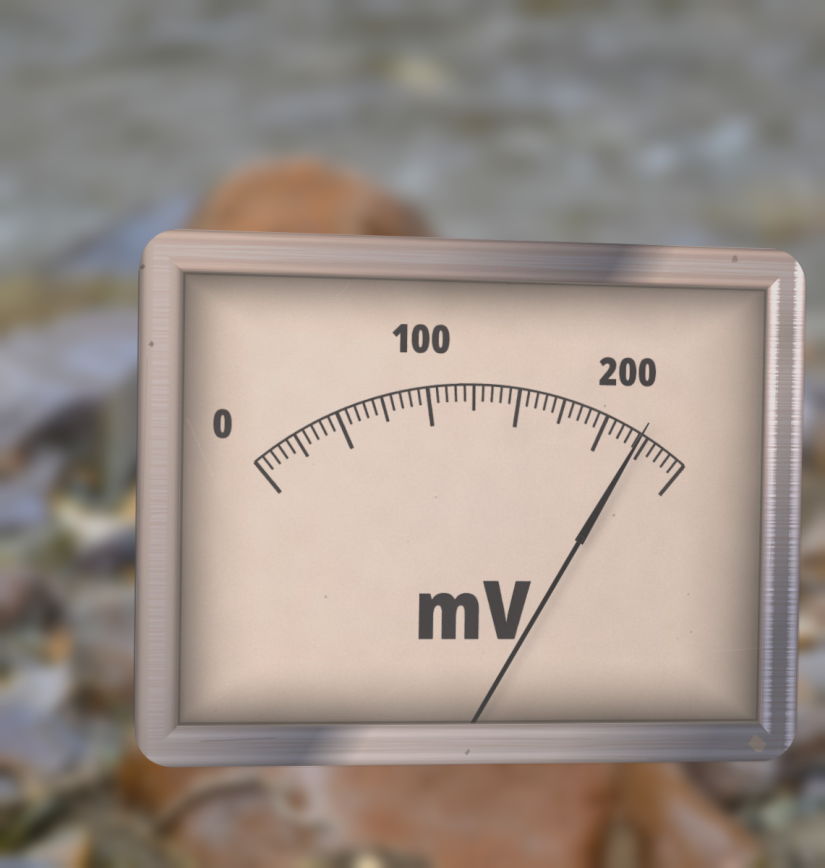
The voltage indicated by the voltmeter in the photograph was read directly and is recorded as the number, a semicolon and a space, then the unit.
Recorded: 220; mV
